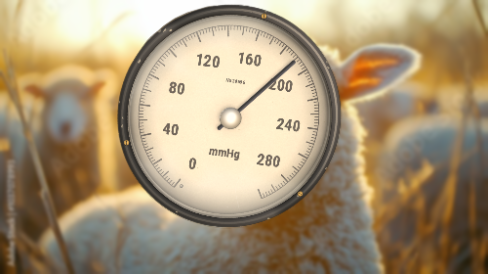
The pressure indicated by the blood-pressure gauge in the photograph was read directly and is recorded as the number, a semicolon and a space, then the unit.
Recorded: 190; mmHg
